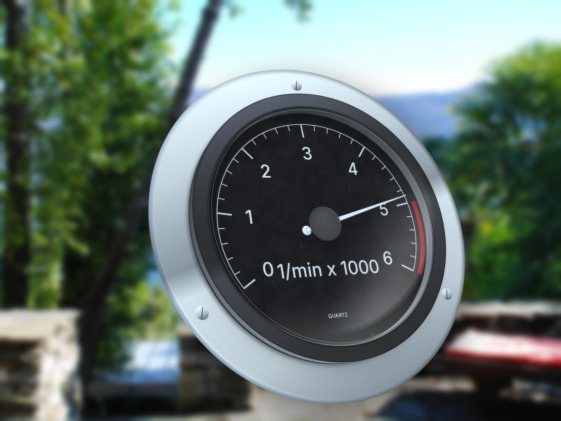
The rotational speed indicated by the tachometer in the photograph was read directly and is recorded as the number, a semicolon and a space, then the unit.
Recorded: 4900; rpm
